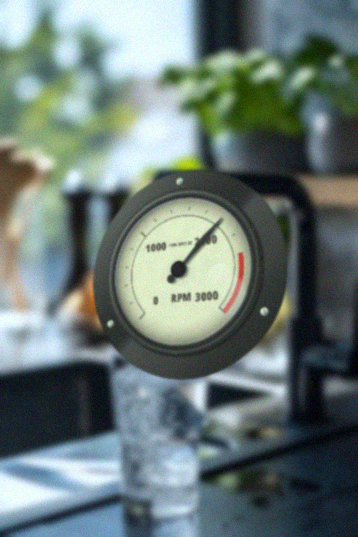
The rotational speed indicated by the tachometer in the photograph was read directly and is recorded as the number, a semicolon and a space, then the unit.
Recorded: 2000; rpm
